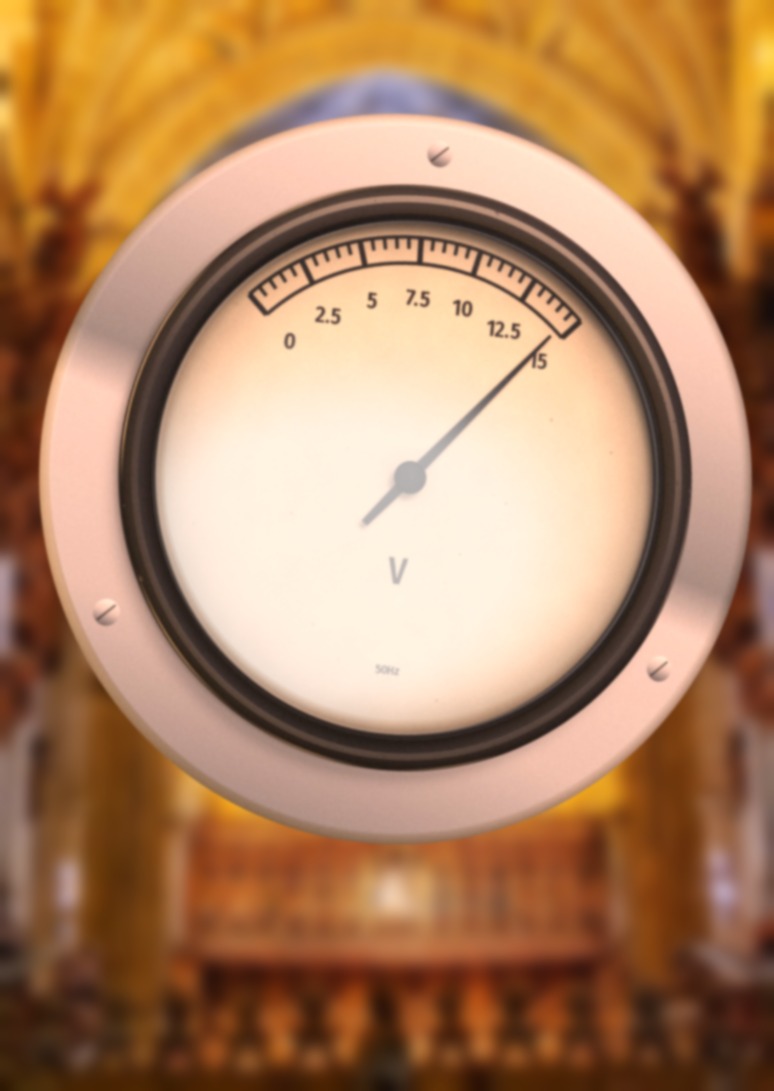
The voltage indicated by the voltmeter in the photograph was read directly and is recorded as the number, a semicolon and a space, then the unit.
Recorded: 14.5; V
